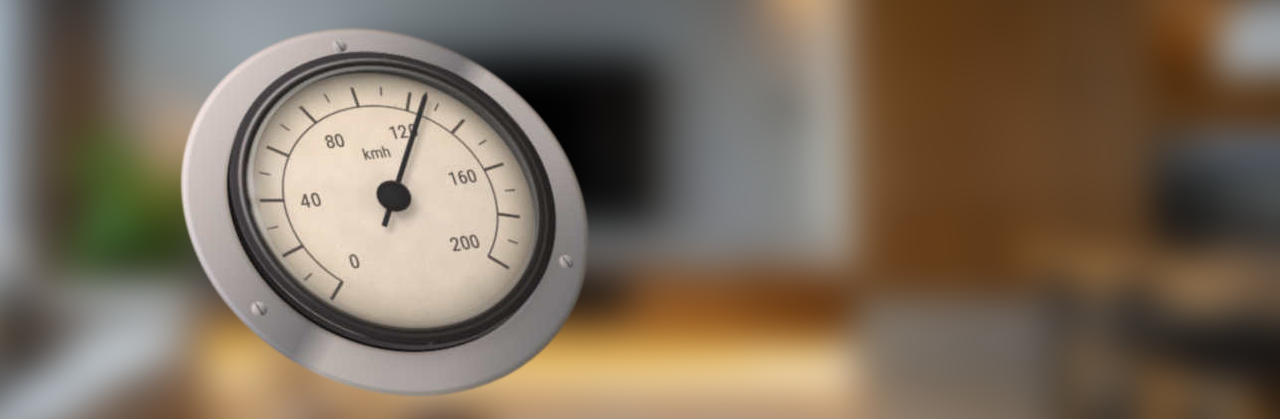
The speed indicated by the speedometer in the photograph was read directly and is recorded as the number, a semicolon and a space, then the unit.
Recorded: 125; km/h
